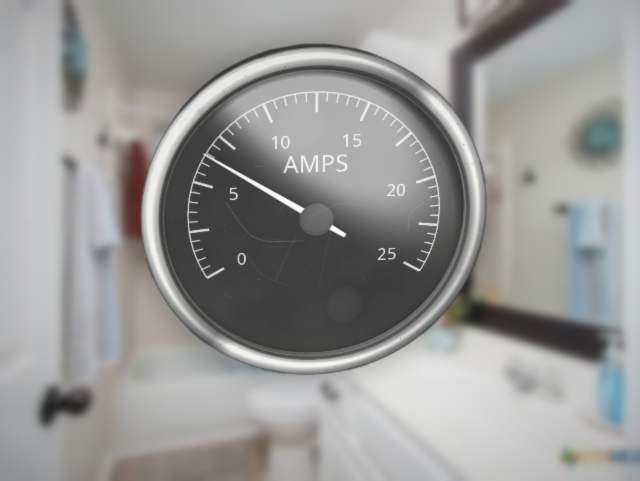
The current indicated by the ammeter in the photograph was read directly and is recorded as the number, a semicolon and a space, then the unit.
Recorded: 6.5; A
